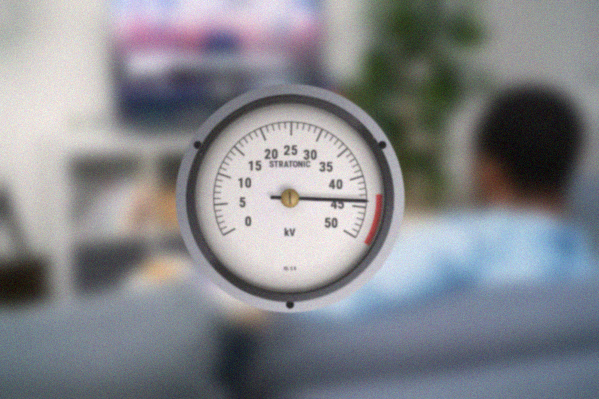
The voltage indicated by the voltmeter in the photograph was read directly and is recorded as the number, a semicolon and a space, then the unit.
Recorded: 44; kV
